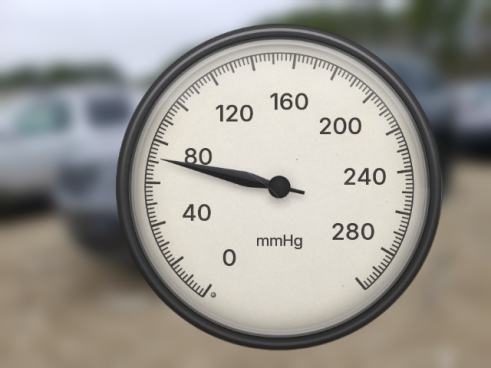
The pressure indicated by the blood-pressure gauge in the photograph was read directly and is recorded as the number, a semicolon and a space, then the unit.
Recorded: 72; mmHg
